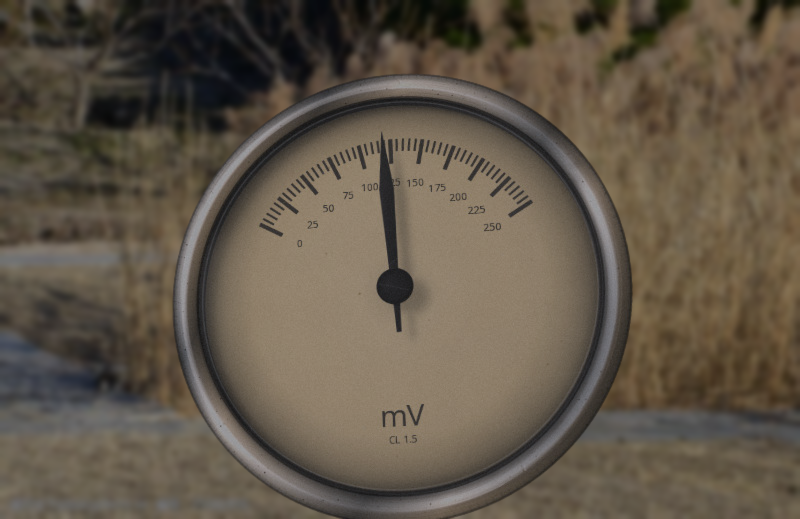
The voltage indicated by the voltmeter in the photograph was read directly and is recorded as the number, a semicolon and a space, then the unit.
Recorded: 120; mV
